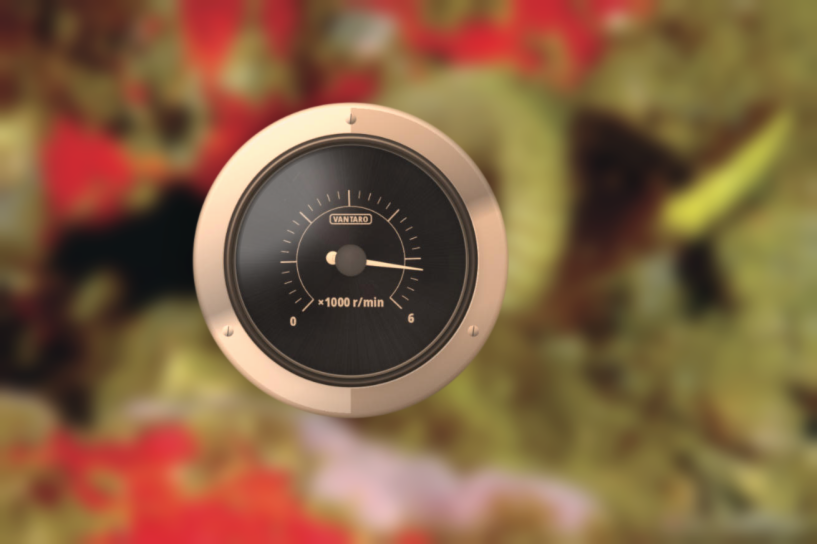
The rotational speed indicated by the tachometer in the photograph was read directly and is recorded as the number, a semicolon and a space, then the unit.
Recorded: 5200; rpm
